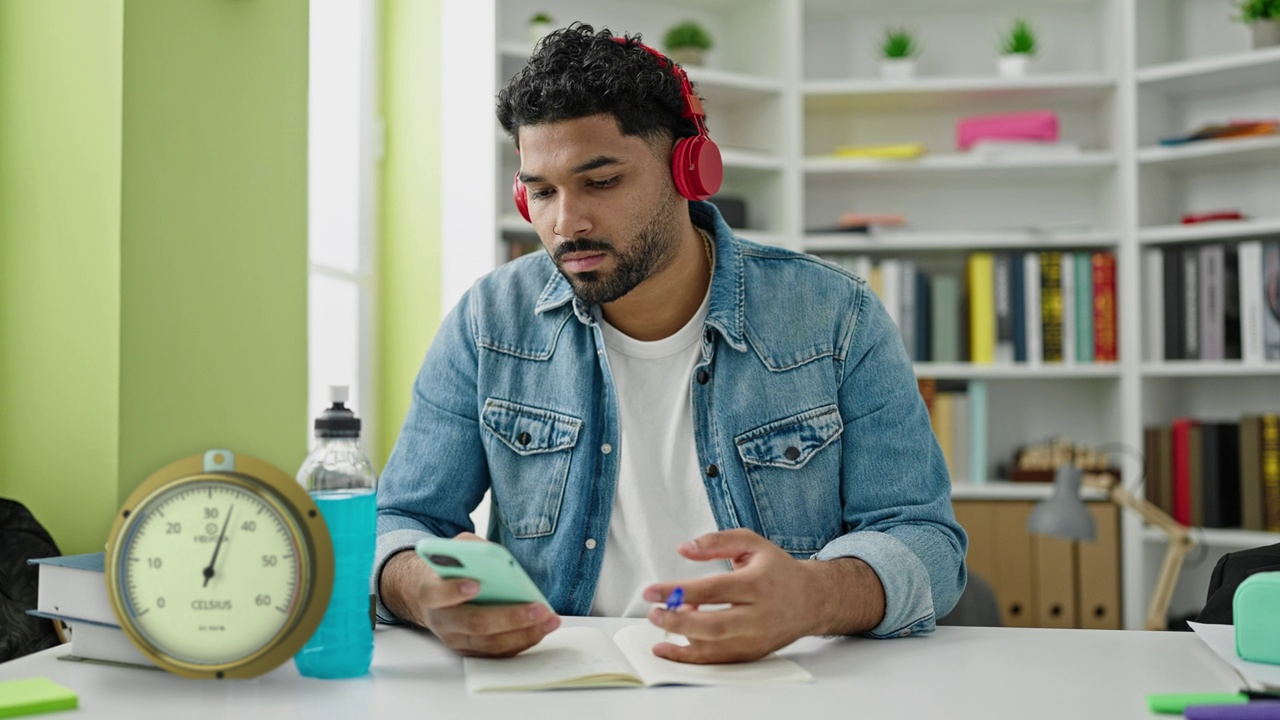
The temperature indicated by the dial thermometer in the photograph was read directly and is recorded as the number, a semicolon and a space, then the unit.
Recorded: 35; °C
